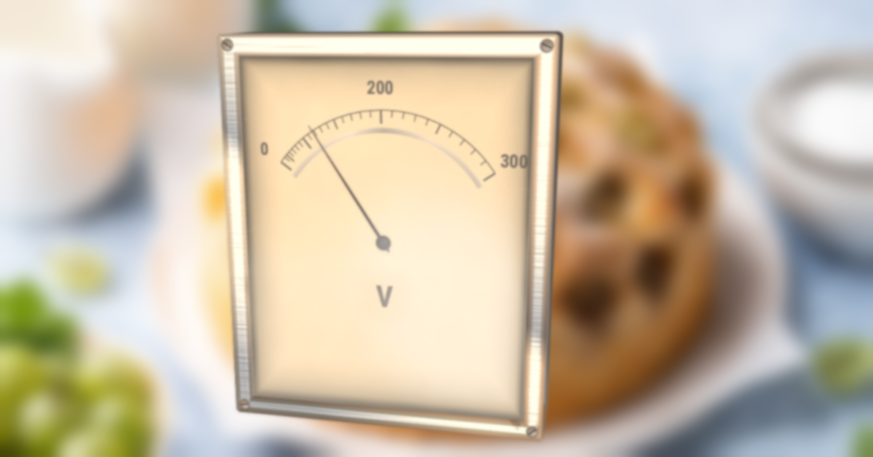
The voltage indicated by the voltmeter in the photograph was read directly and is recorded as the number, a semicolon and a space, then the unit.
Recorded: 120; V
